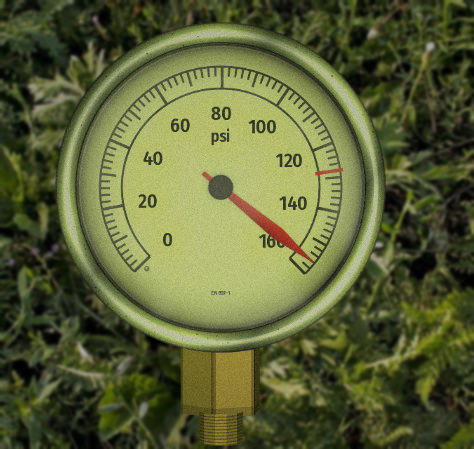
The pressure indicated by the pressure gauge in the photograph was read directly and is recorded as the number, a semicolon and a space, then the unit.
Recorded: 156; psi
